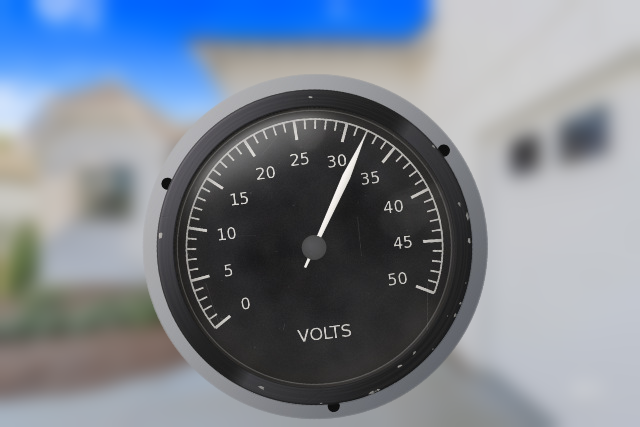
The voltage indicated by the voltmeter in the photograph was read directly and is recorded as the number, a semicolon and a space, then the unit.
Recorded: 32; V
